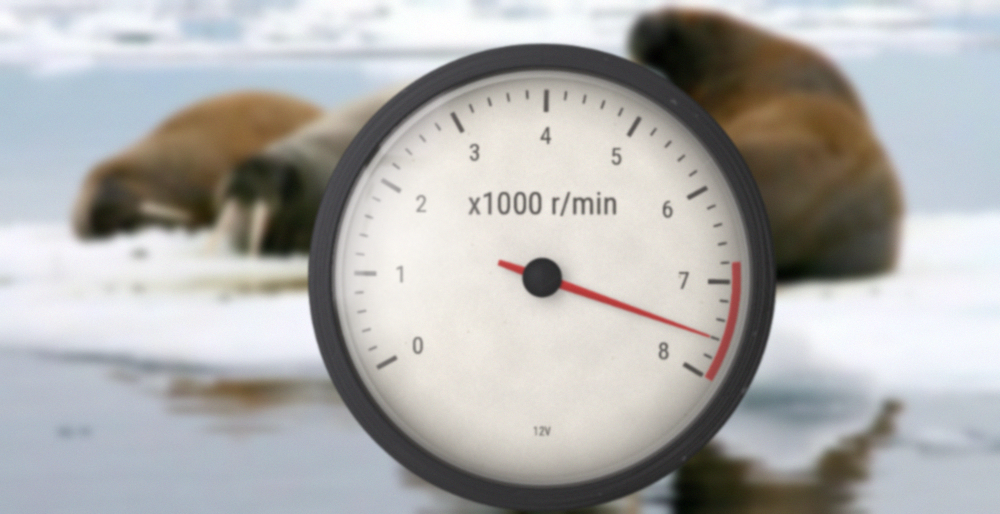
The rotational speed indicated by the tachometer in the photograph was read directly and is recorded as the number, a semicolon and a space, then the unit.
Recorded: 7600; rpm
